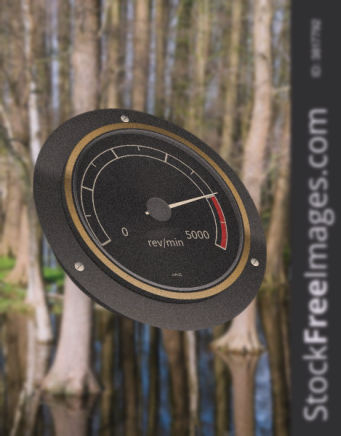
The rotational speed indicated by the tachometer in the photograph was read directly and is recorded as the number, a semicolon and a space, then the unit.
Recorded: 4000; rpm
